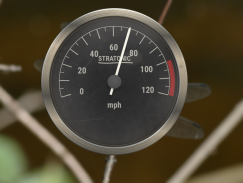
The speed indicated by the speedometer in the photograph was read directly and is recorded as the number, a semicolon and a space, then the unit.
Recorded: 70; mph
